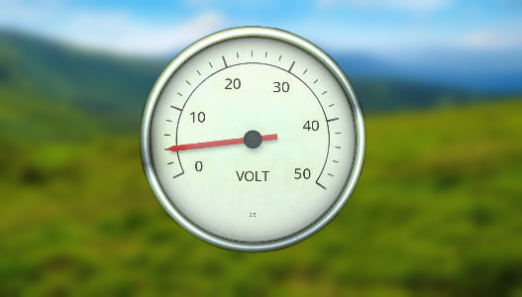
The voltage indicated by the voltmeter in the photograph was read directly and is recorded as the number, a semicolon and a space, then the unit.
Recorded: 4; V
